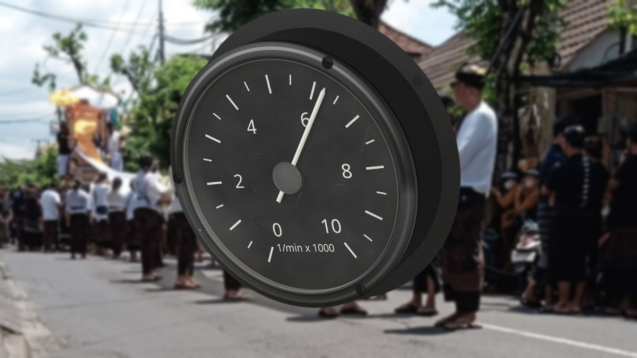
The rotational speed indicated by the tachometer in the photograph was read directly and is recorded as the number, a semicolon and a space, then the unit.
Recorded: 6250; rpm
